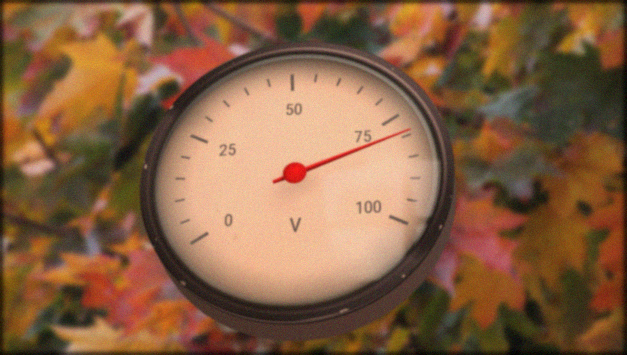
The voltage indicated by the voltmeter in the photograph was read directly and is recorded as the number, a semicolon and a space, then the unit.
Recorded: 80; V
